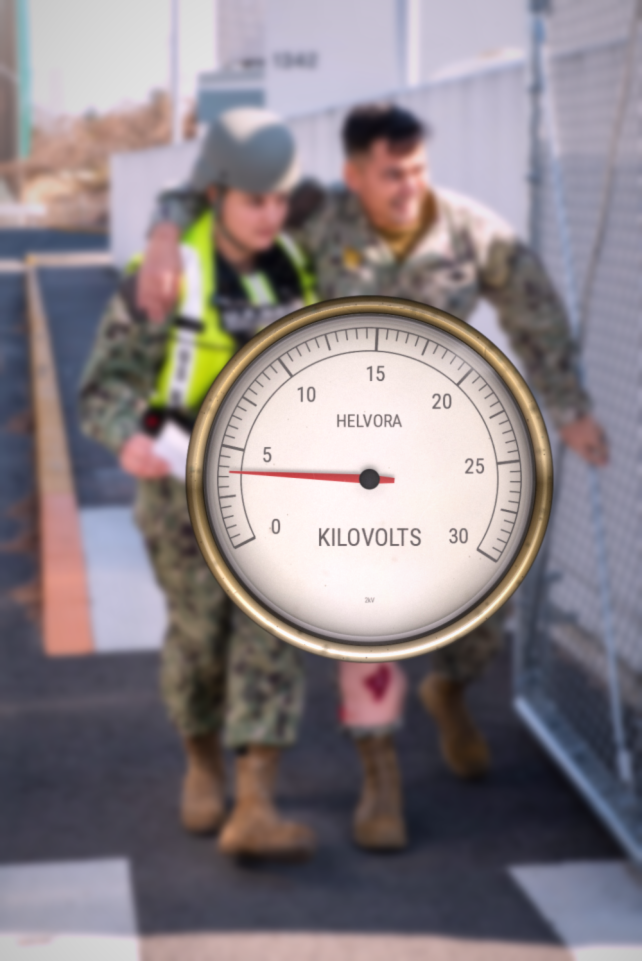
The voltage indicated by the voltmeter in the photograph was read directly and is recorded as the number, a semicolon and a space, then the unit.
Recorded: 3.75; kV
